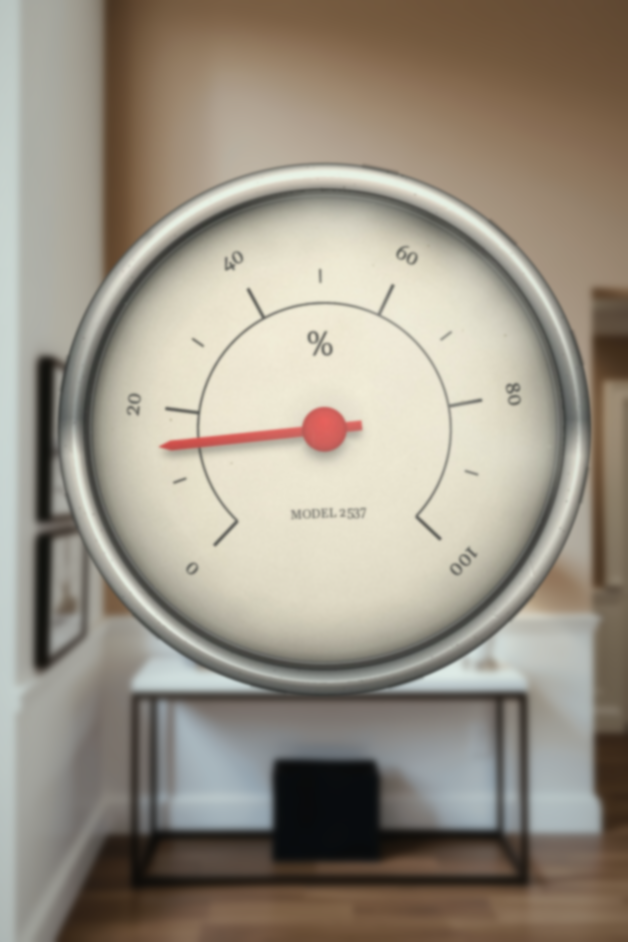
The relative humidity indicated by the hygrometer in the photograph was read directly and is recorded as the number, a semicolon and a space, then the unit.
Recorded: 15; %
